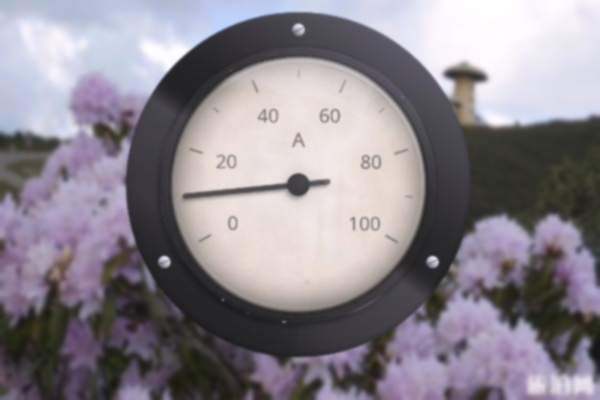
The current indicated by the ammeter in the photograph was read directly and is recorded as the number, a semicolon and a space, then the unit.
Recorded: 10; A
